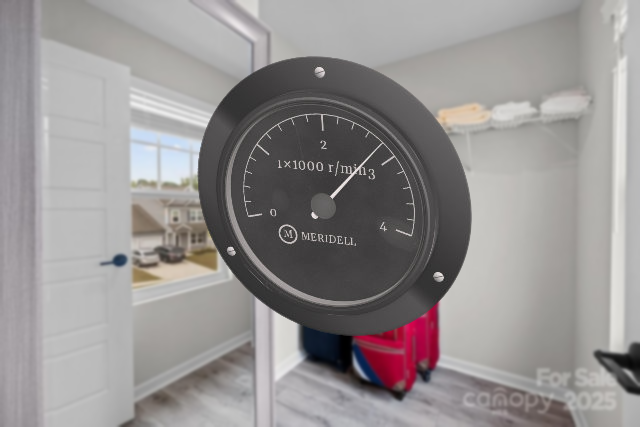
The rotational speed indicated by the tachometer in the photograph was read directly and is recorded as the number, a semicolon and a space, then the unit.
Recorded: 2800; rpm
